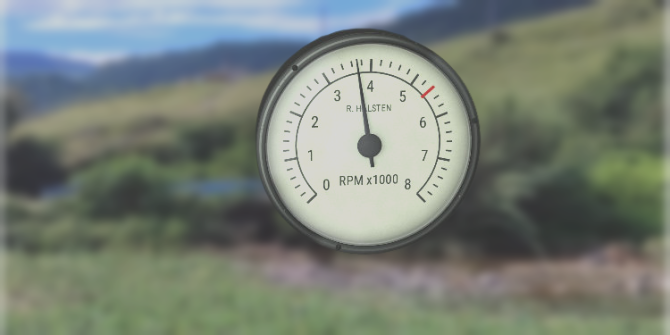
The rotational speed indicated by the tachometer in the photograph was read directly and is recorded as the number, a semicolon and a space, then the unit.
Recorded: 3700; rpm
